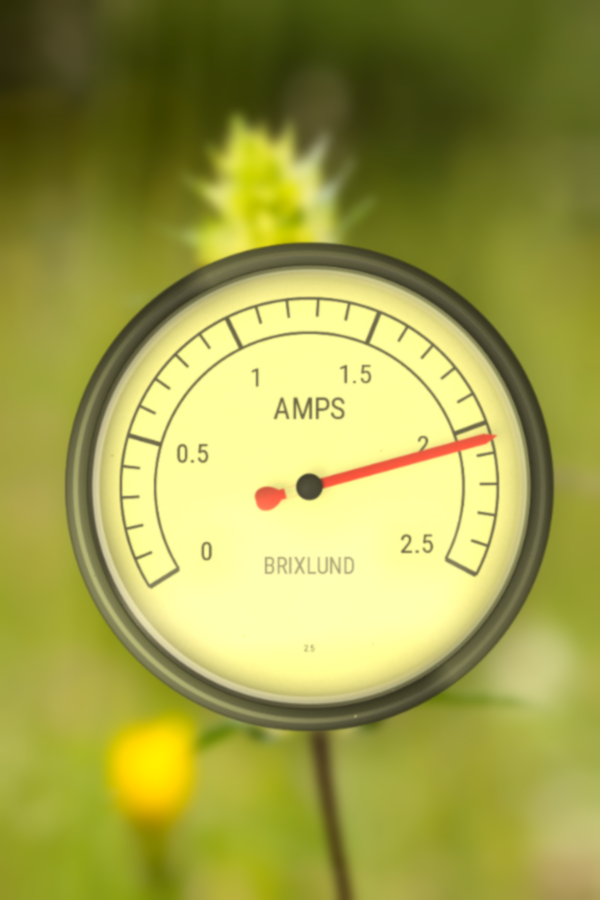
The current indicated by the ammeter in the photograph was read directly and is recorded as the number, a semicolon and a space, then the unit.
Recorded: 2.05; A
